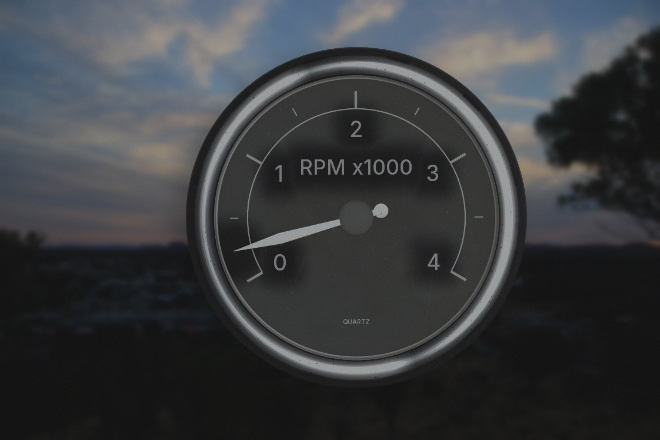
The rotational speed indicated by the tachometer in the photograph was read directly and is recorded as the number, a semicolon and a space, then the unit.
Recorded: 250; rpm
